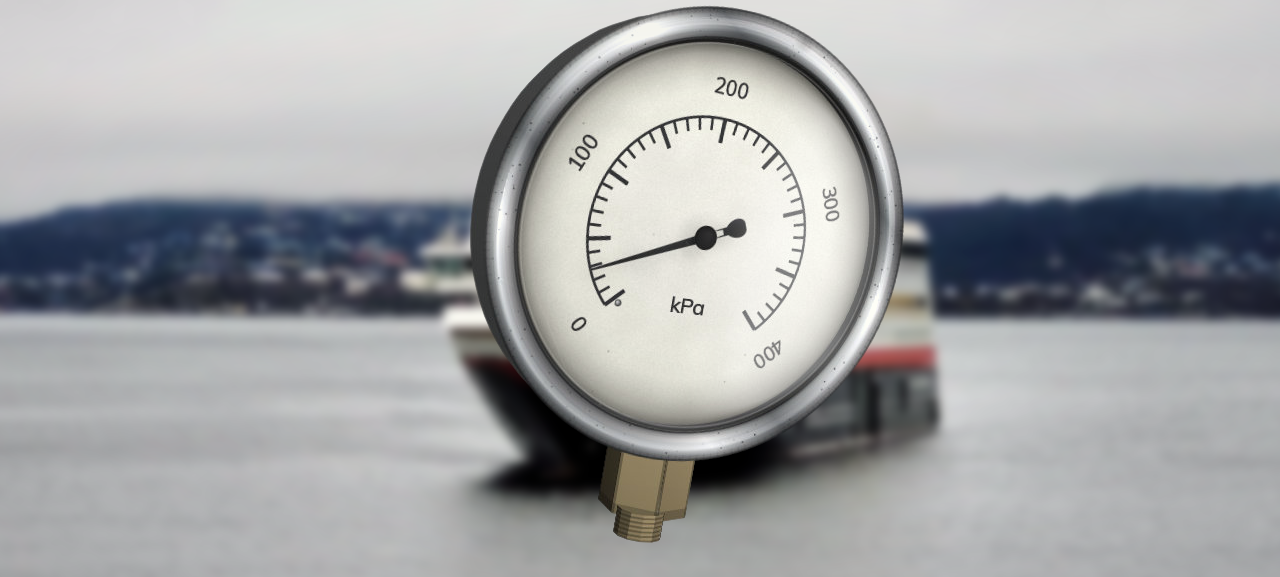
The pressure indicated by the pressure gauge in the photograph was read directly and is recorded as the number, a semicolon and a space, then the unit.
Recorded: 30; kPa
